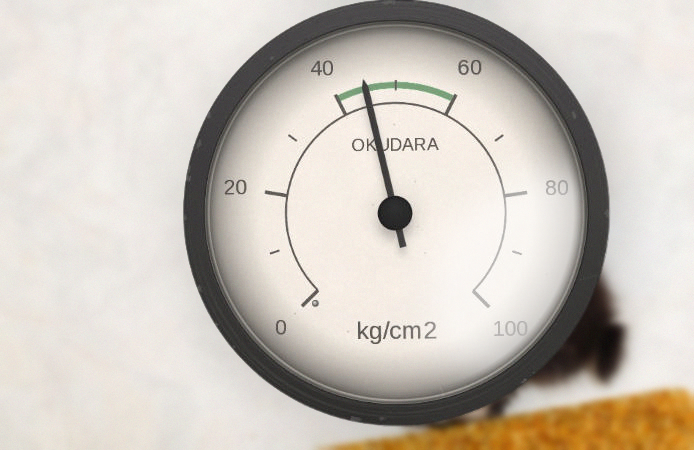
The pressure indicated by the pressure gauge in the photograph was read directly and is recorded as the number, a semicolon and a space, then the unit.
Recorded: 45; kg/cm²
